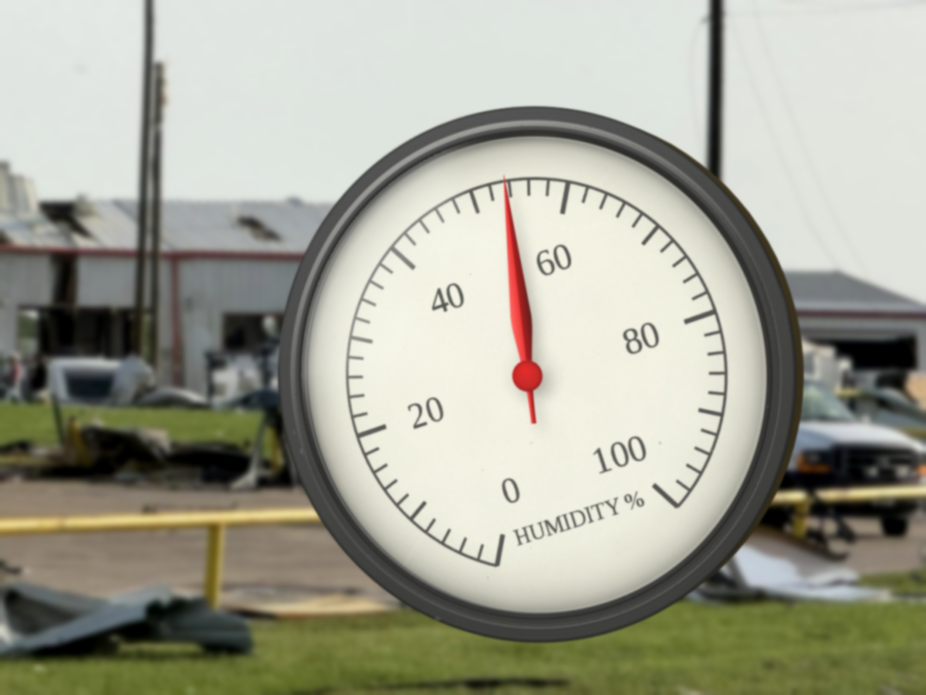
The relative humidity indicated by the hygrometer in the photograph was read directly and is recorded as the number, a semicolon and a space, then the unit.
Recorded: 54; %
